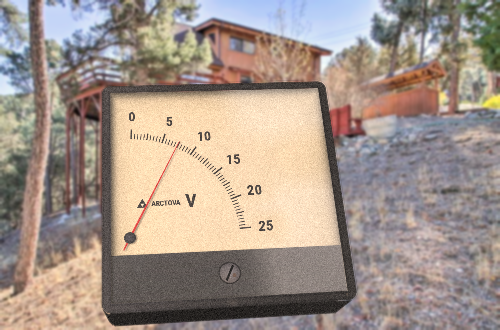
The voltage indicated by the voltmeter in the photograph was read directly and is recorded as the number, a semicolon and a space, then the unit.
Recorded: 7.5; V
